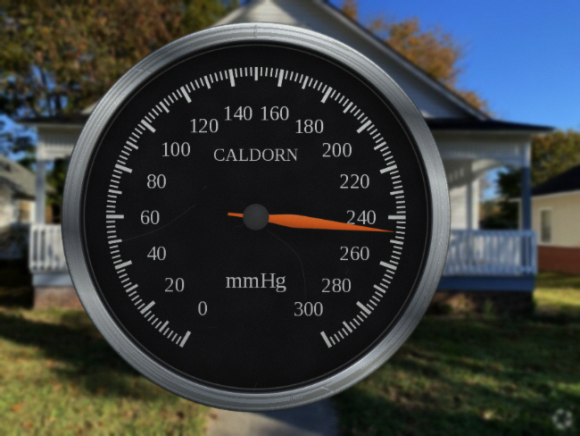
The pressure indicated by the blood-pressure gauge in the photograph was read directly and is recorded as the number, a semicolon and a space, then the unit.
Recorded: 246; mmHg
